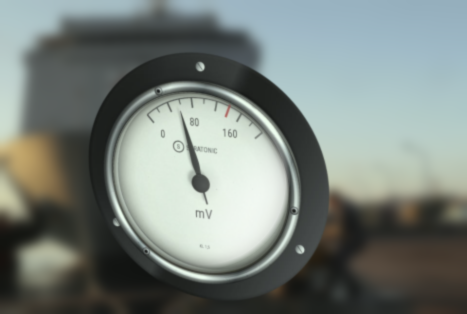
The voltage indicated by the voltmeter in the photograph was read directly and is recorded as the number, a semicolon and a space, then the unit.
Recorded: 60; mV
